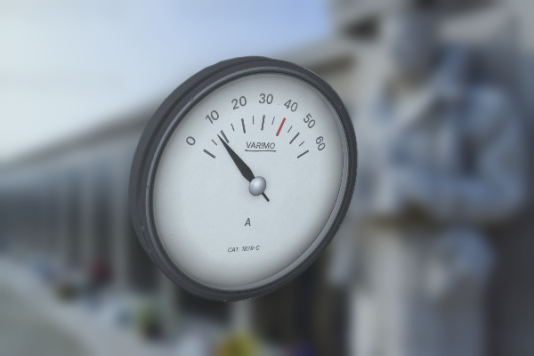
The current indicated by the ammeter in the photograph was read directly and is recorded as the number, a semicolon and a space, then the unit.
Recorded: 7.5; A
